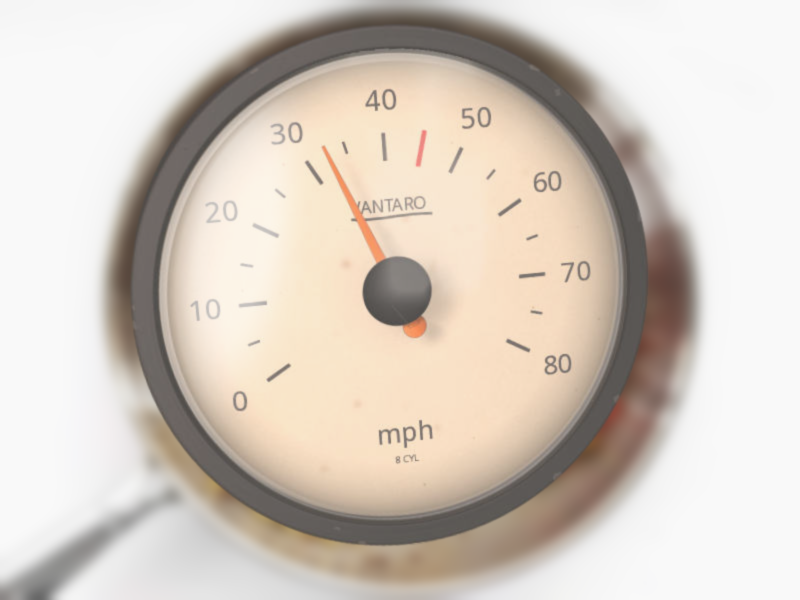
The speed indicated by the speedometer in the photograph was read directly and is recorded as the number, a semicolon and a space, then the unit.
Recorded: 32.5; mph
